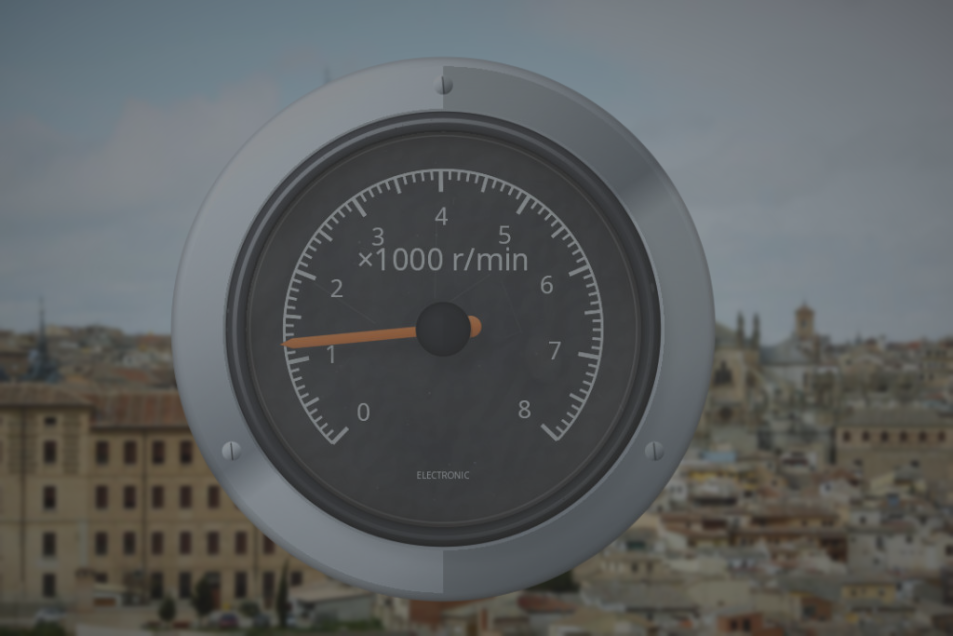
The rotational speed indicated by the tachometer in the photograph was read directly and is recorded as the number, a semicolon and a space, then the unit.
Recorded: 1200; rpm
